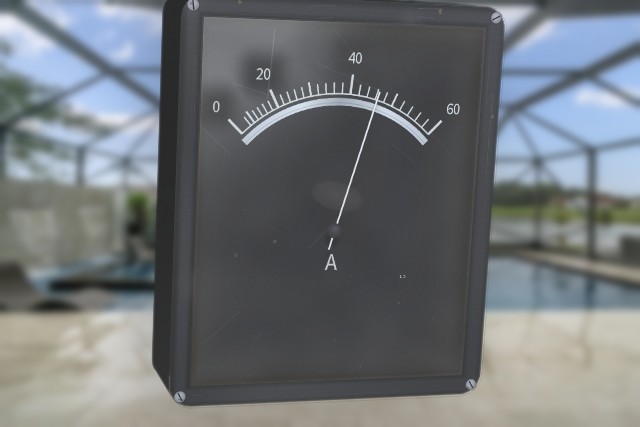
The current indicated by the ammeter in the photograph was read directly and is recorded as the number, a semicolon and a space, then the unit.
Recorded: 46; A
